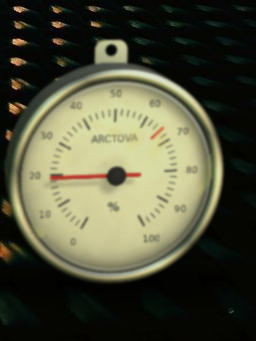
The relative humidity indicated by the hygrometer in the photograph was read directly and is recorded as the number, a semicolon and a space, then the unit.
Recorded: 20; %
